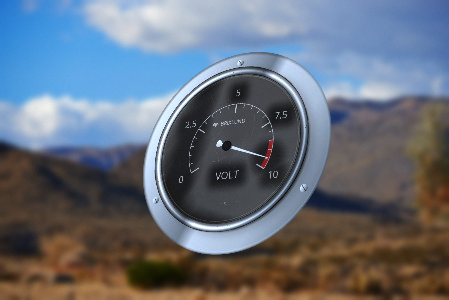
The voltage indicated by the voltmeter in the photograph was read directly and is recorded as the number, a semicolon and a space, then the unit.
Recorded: 9.5; V
